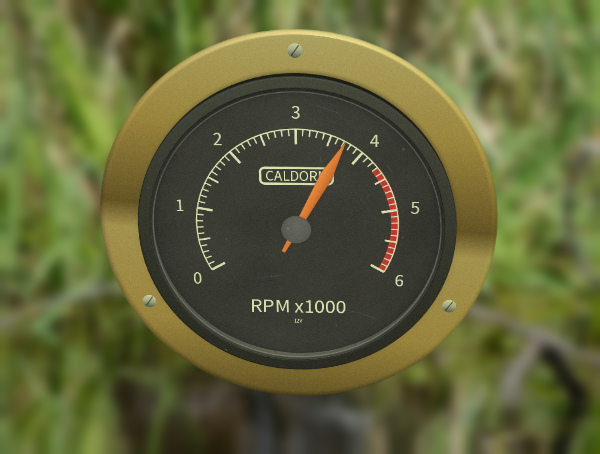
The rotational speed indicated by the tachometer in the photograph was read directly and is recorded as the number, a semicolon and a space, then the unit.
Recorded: 3700; rpm
